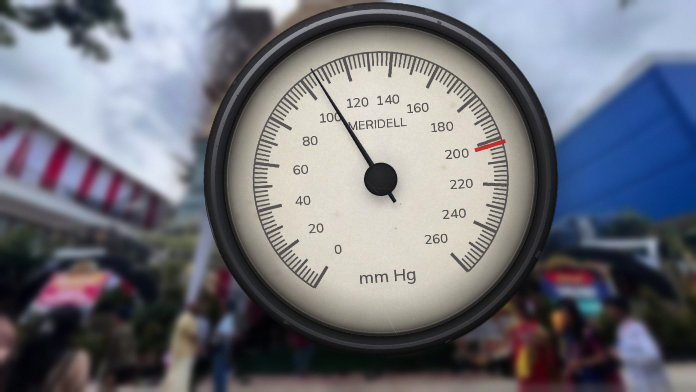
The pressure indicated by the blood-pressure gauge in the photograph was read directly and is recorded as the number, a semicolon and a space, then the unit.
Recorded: 106; mmHg
